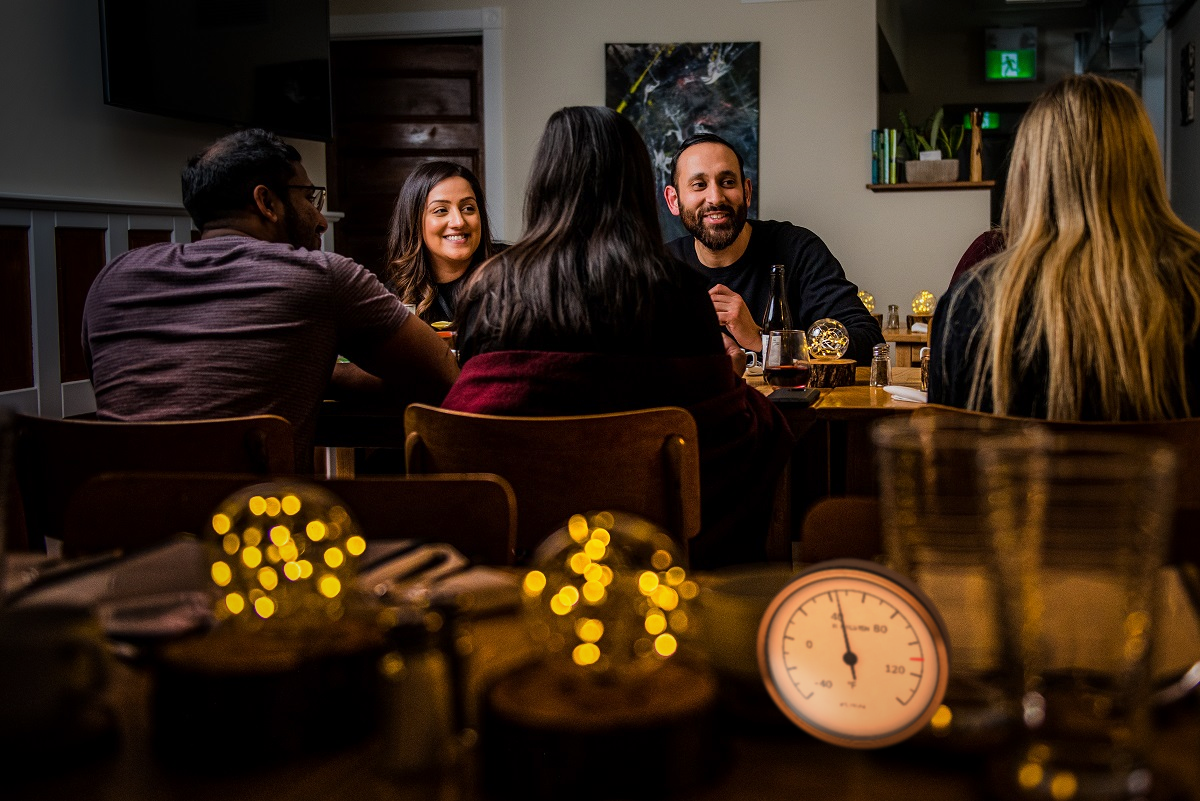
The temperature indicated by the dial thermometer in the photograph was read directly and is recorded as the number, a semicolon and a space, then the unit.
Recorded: 45; °F
